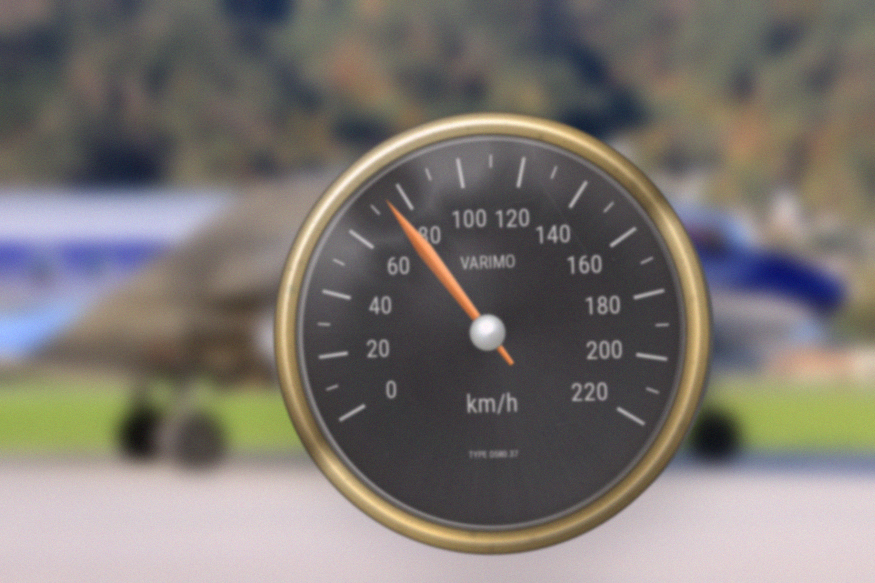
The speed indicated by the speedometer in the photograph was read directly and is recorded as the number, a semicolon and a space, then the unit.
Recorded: 75; km/h
